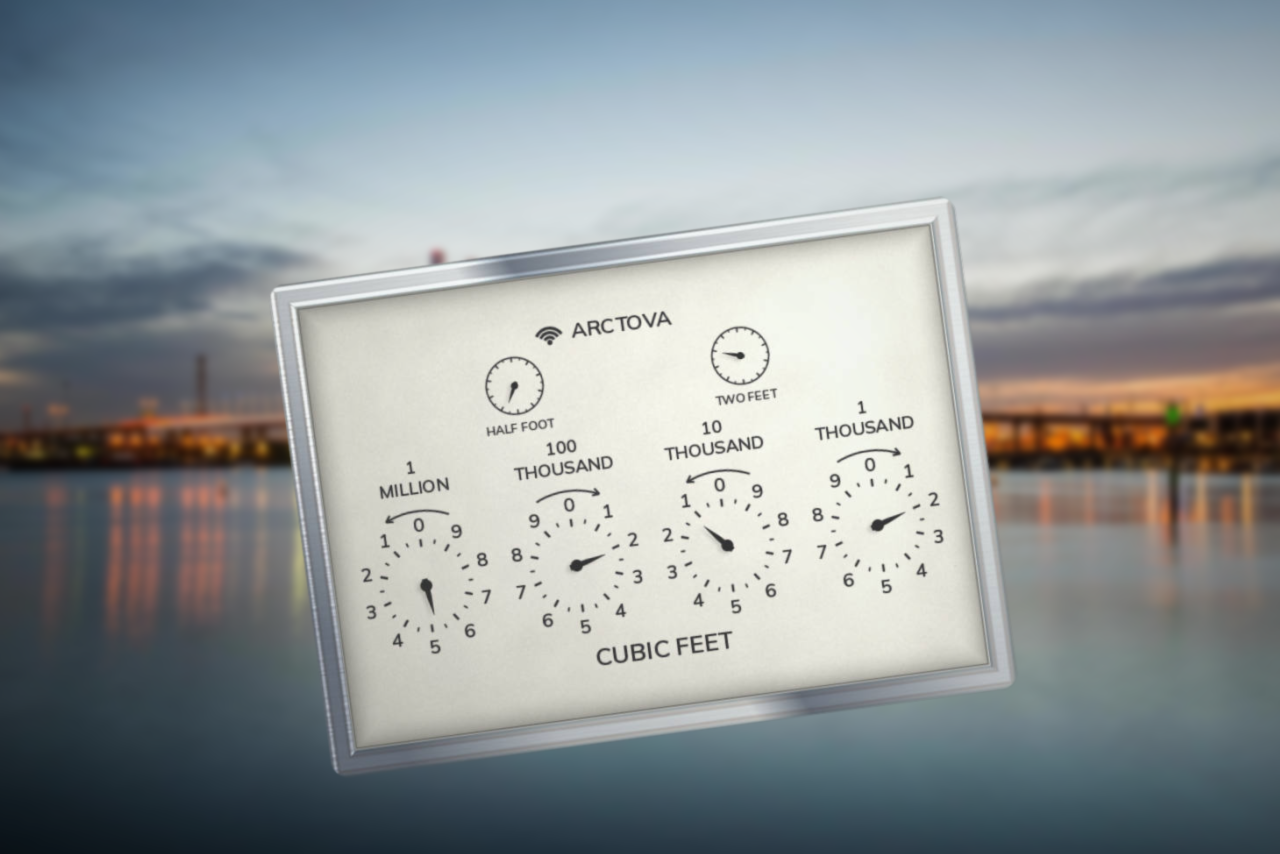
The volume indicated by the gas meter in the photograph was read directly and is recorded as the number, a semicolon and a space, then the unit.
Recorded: 521200; ft³
